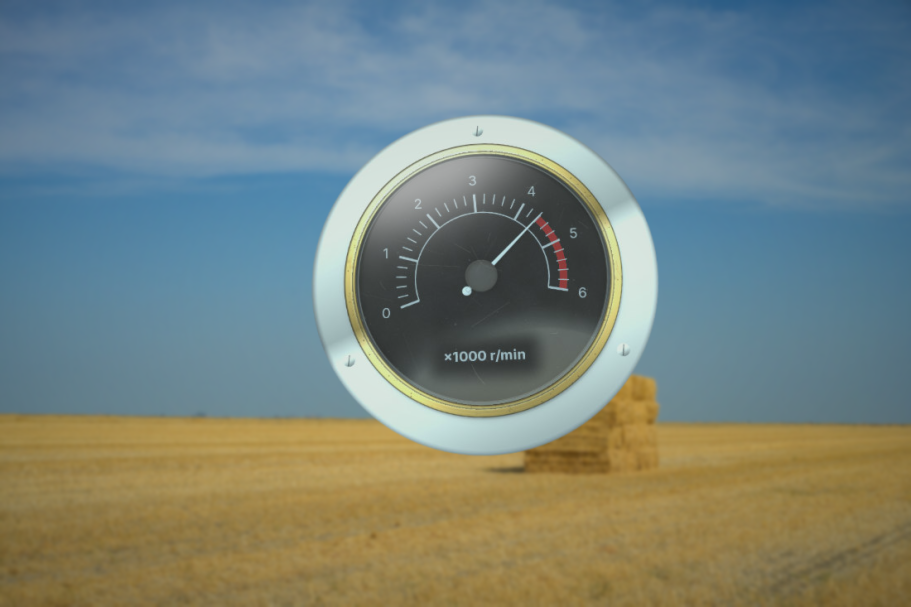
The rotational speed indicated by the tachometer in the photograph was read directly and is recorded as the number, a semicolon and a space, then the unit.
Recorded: 4400; rpm
